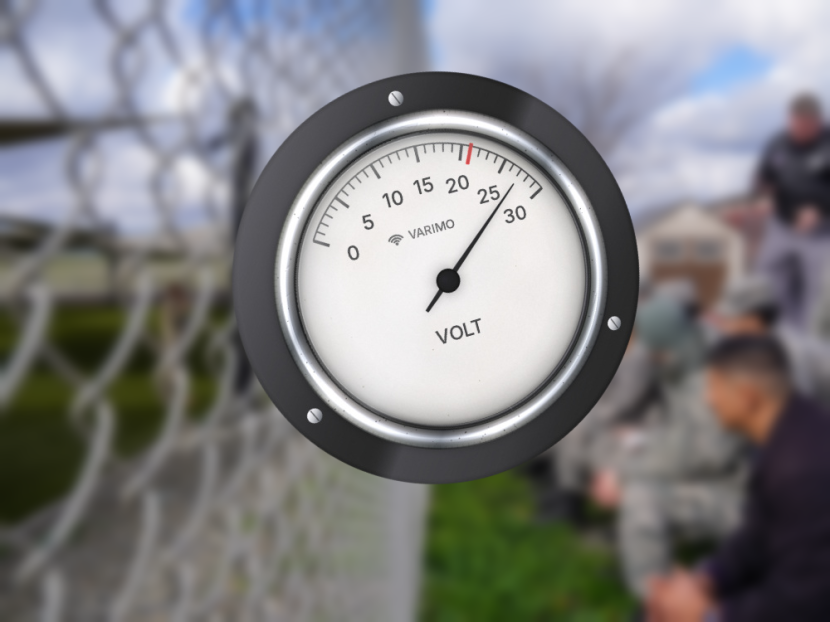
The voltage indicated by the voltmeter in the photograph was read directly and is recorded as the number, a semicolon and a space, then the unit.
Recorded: 27; V
